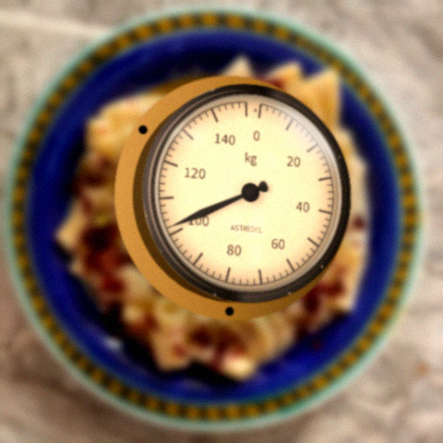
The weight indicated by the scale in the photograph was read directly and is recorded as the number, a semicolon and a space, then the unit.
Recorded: 102; kg
